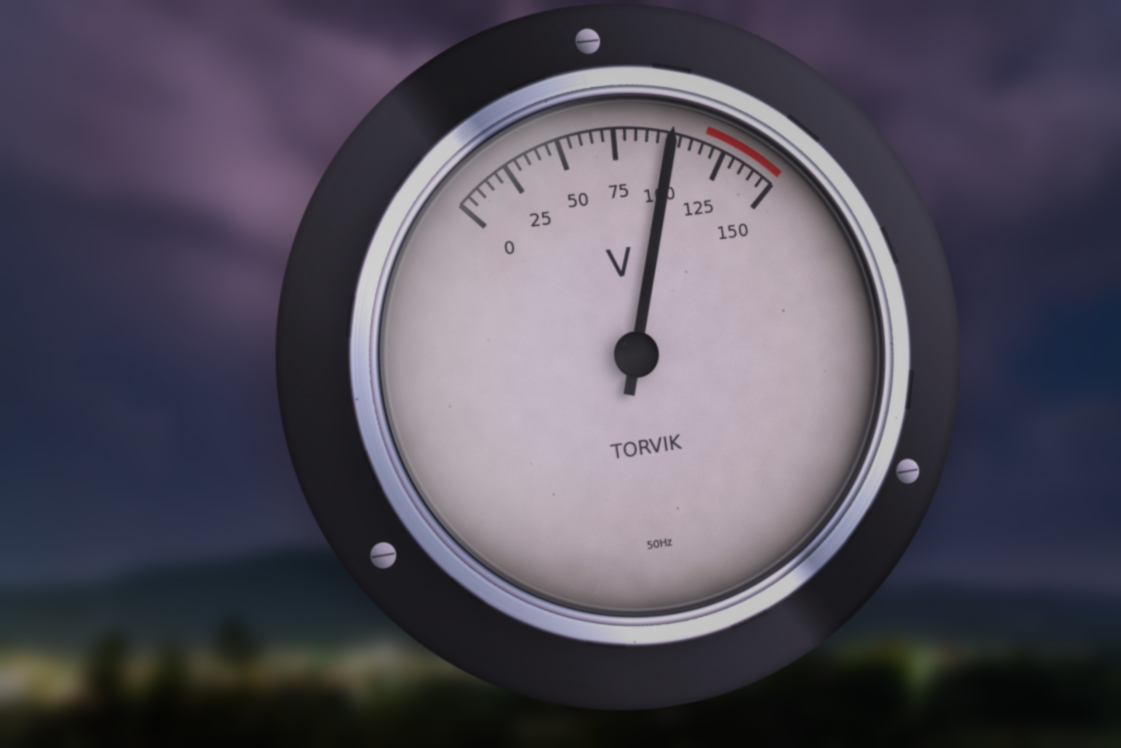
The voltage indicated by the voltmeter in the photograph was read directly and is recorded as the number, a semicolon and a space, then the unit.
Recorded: 100; V
